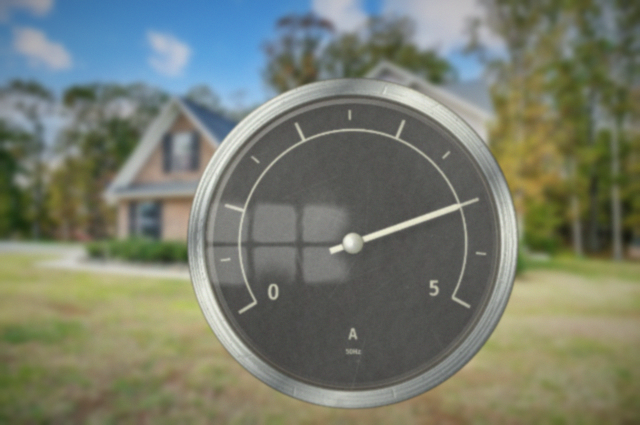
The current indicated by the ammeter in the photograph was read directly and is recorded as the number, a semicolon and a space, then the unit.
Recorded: 4; A
